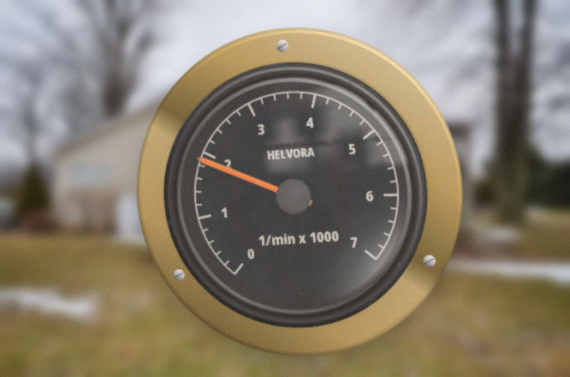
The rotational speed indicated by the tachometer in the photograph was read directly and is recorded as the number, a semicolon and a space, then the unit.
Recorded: 1900; rpm
